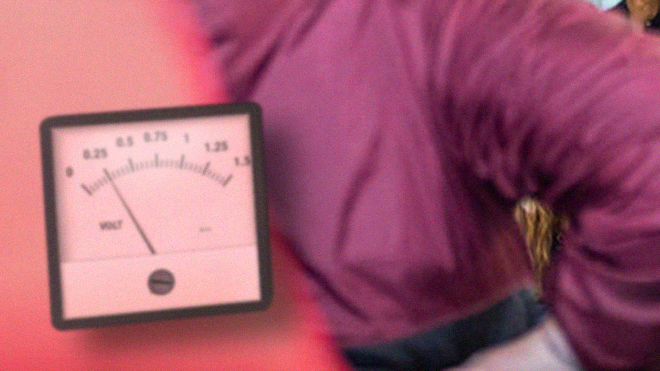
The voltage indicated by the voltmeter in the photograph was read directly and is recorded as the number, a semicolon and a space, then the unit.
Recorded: 0.25; V
